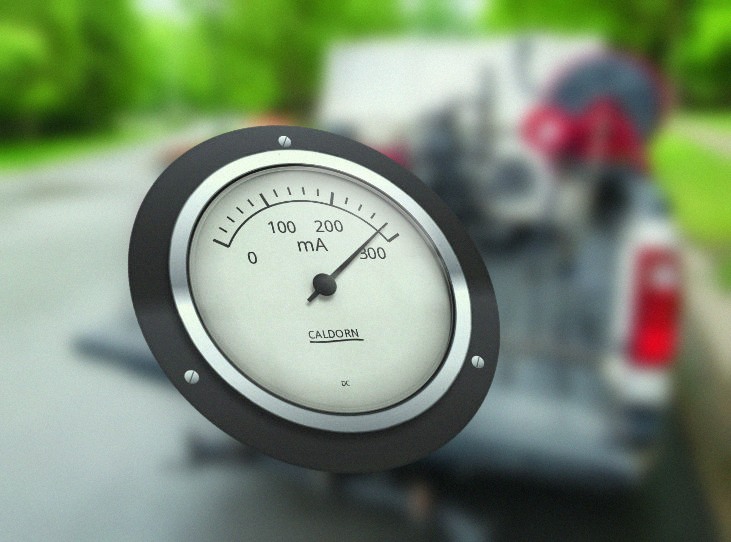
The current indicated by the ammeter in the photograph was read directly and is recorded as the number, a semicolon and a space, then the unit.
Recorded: 280; mA
